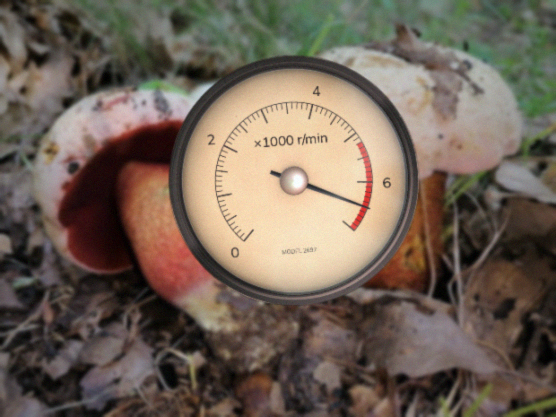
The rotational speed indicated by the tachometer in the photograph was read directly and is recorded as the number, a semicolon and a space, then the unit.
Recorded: 6500; rpm
